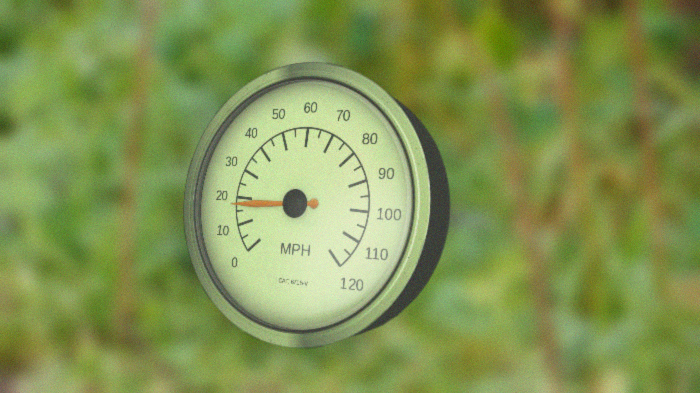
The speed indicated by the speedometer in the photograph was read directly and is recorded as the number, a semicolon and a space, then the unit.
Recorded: 17.5; mph
